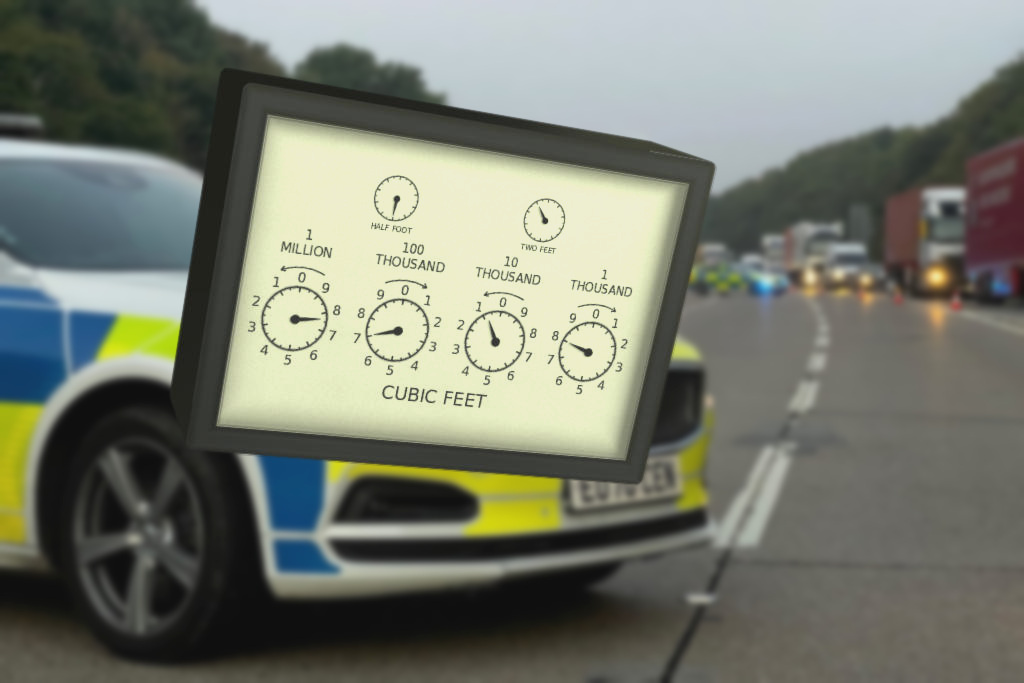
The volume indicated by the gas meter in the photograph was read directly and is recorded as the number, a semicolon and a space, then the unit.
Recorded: 770800; ft³
